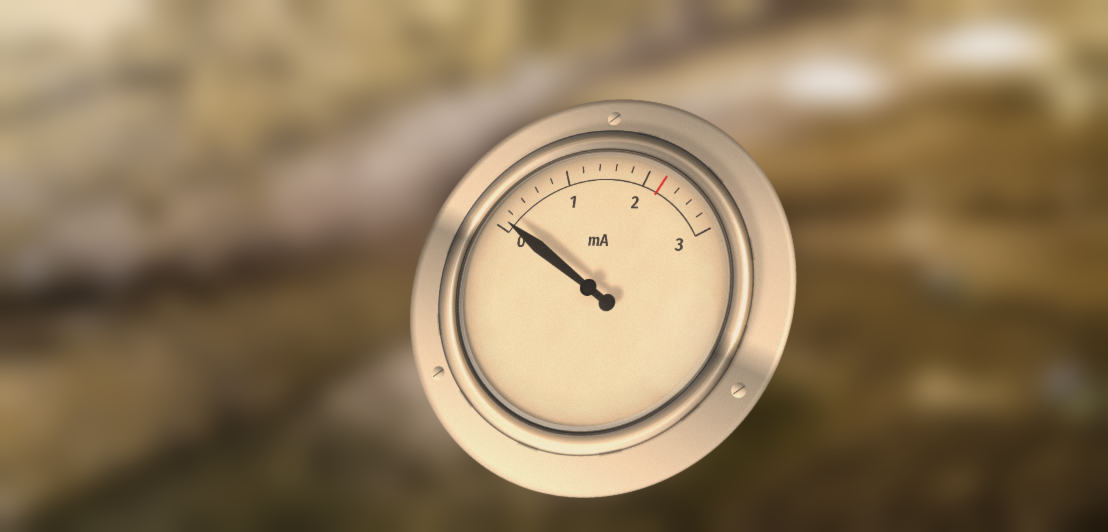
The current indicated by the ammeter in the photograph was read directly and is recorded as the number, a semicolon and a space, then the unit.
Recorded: 0.1; mA
